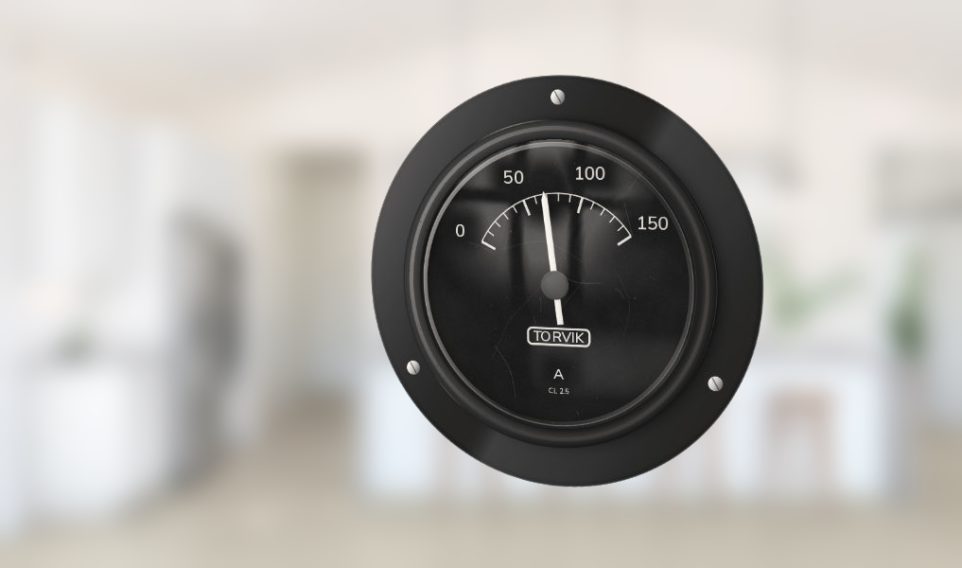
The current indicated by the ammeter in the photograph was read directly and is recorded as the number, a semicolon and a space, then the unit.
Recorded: 70; A
